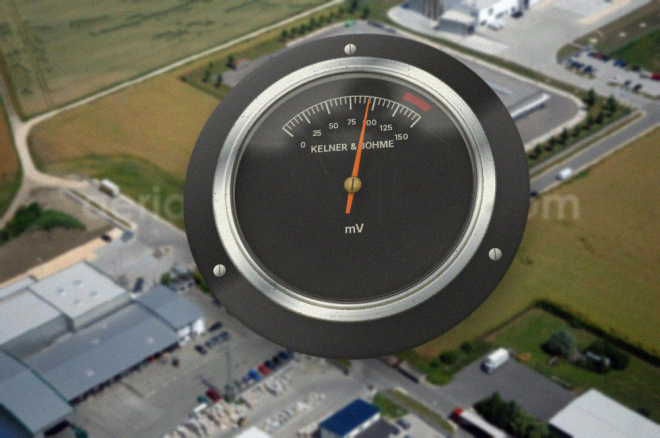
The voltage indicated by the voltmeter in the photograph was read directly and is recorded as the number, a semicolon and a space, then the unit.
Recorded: 95; mV
